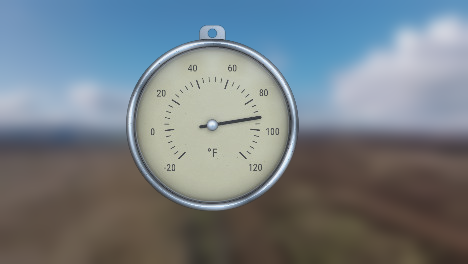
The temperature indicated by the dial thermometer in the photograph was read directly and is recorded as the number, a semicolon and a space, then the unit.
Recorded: 92; °F
